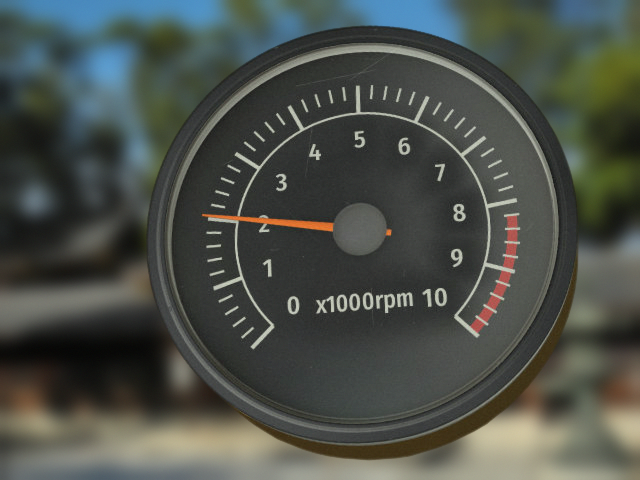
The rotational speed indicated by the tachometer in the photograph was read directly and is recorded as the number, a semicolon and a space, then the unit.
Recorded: 2000; rpm
